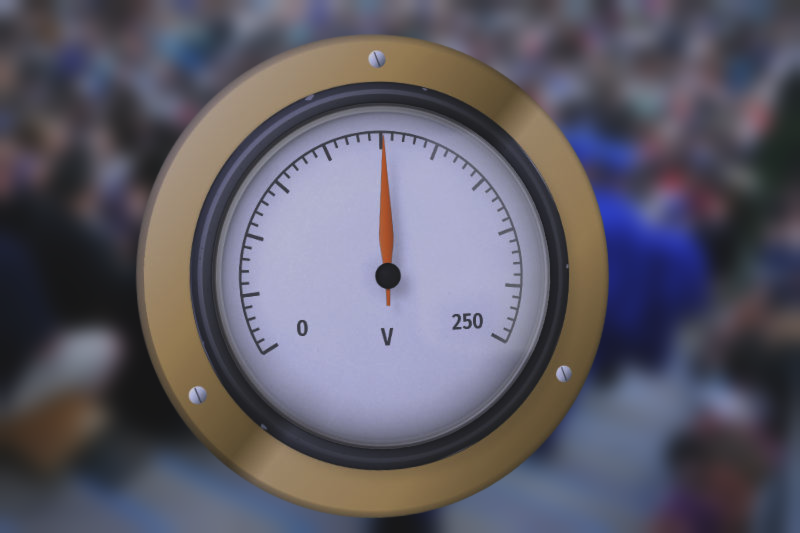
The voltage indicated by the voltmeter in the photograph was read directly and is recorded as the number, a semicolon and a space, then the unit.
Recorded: 125; V
